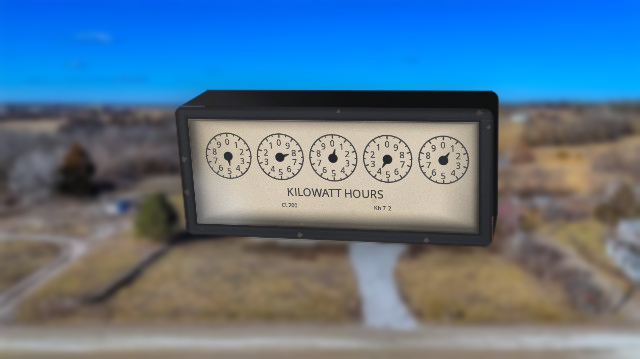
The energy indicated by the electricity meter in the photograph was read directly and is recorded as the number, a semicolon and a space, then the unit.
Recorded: 48041; kWh
